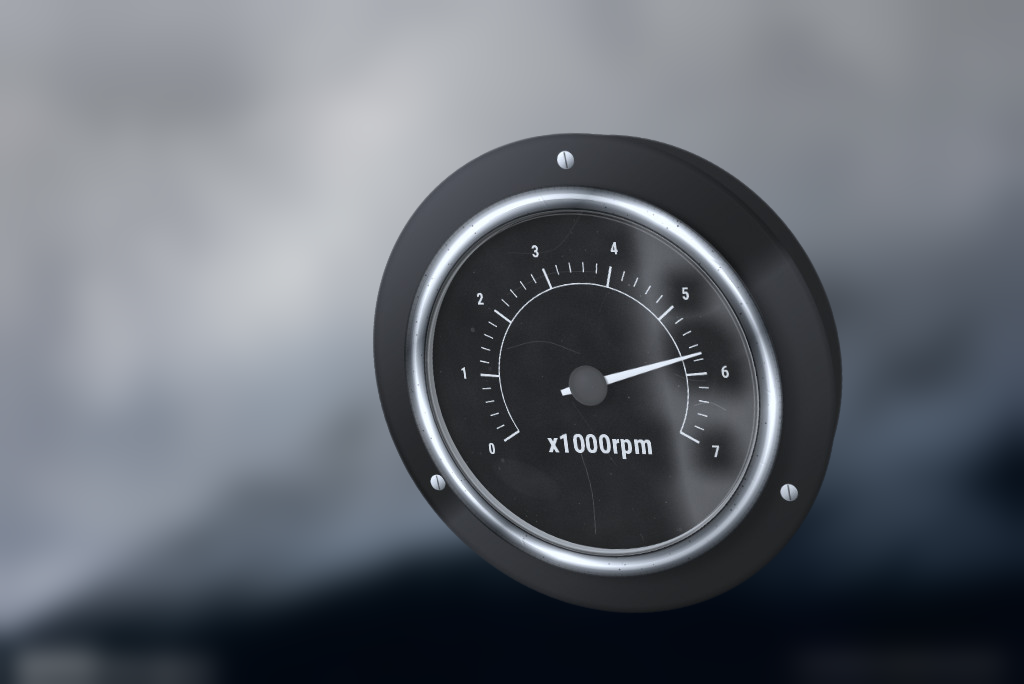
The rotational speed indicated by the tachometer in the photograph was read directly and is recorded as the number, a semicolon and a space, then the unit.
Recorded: 5700; rpm
